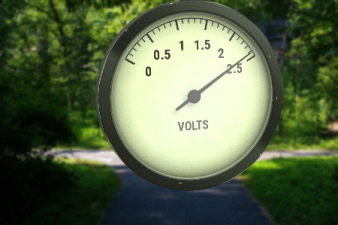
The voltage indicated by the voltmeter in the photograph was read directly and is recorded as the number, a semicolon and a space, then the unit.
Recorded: 2.4; V
